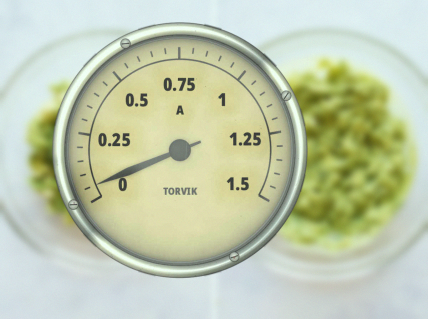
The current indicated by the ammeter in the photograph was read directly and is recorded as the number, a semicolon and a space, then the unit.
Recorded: 0.05; A
